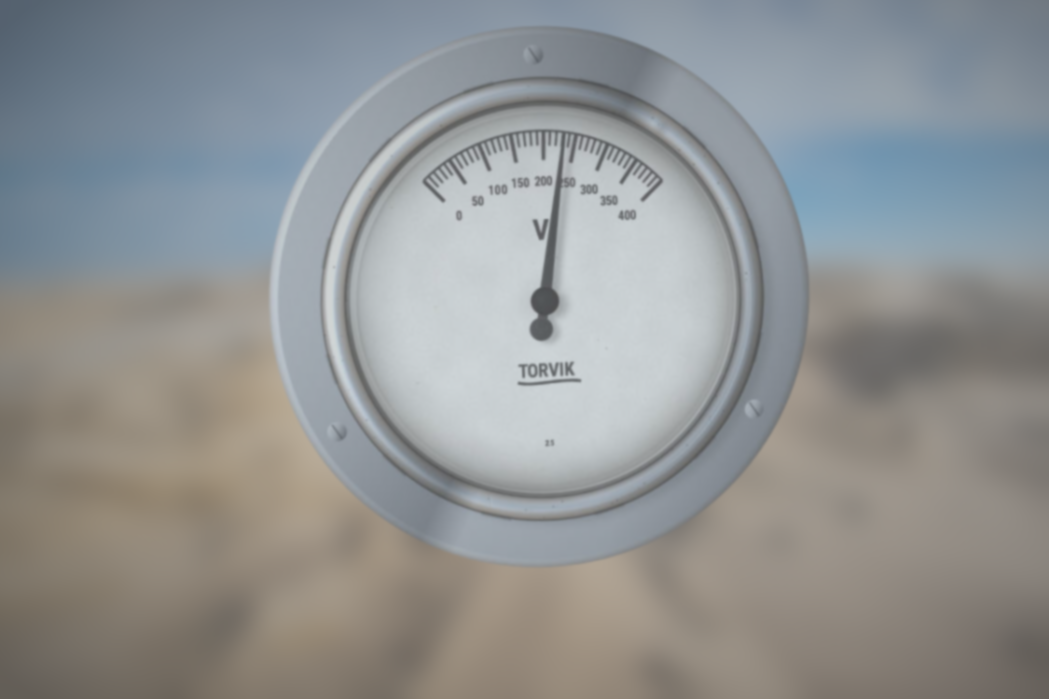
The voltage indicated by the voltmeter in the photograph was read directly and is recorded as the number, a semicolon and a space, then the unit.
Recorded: 230; V
